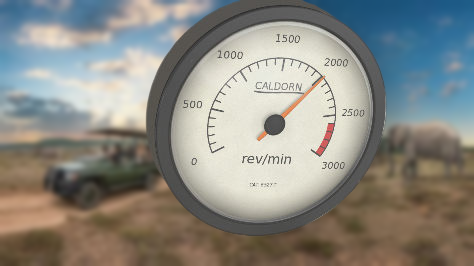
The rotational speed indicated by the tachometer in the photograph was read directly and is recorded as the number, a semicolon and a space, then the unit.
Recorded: 2000; rpm
